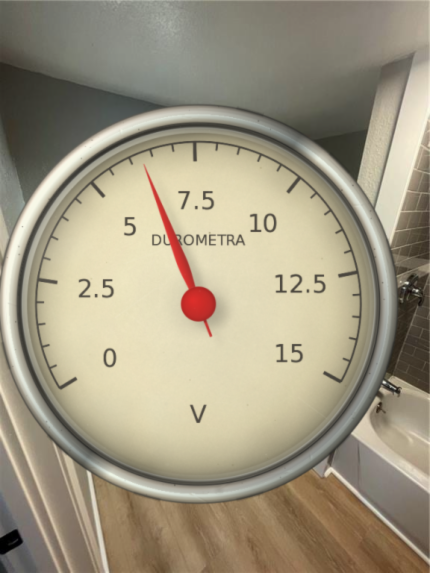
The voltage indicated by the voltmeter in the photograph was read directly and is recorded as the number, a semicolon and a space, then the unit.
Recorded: 6.25; V
